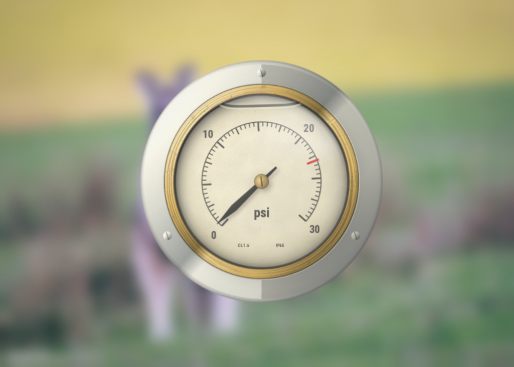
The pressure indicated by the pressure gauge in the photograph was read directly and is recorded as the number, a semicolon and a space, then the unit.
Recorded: 0.5; psi
